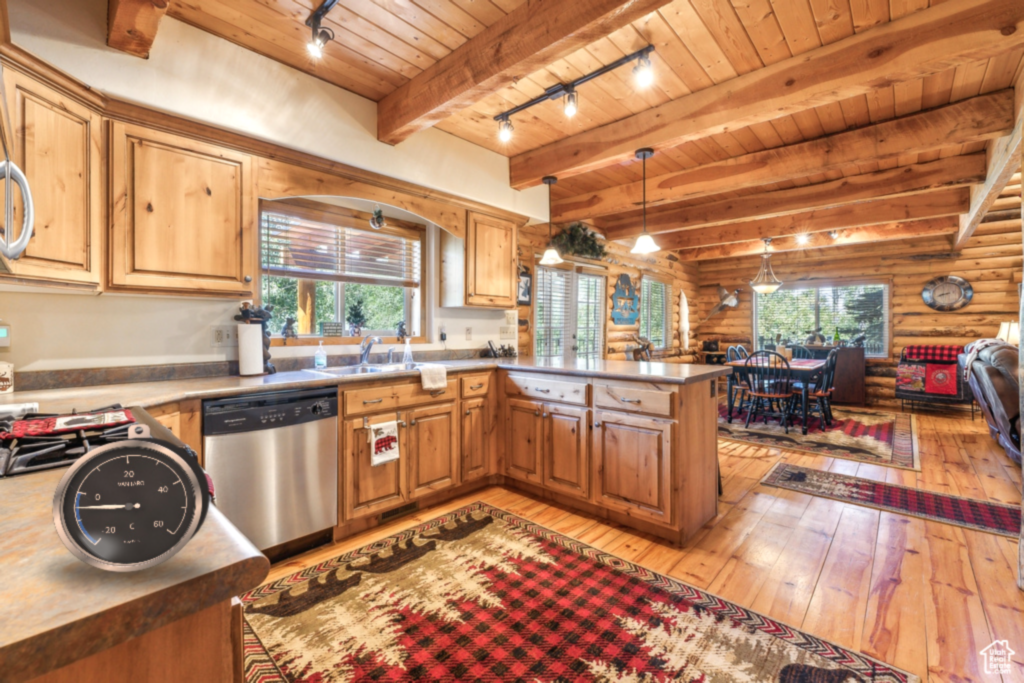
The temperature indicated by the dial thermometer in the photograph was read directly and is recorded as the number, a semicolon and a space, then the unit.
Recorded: -5; °C
